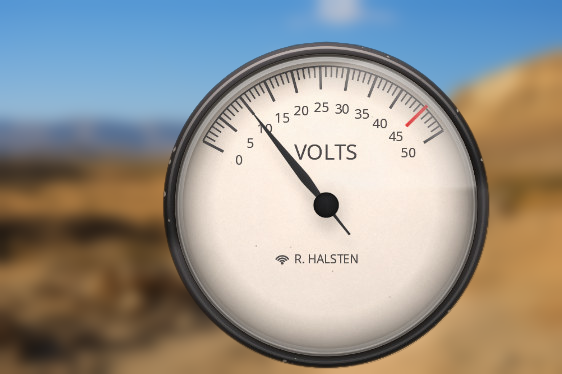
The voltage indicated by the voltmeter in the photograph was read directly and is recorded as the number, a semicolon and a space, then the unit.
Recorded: 10; V
